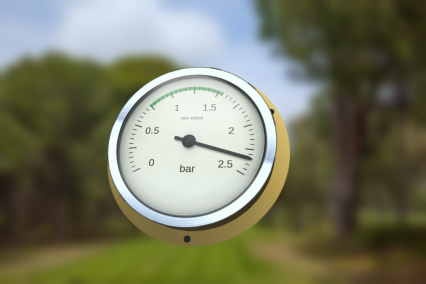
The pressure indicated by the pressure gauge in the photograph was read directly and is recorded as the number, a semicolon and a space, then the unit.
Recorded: 2.35; bar
